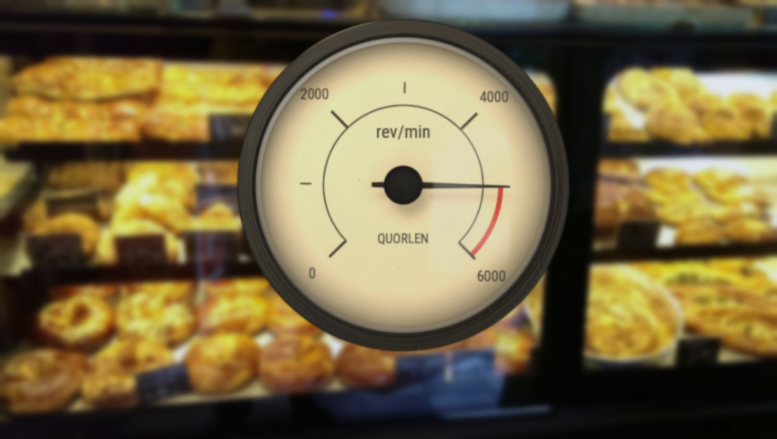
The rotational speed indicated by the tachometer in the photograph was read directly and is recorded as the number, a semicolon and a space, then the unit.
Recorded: 5000; rpm
